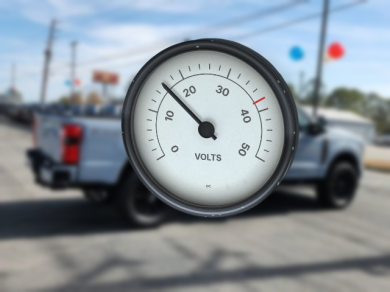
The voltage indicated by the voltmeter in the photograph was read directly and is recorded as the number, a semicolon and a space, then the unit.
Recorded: 16; V
